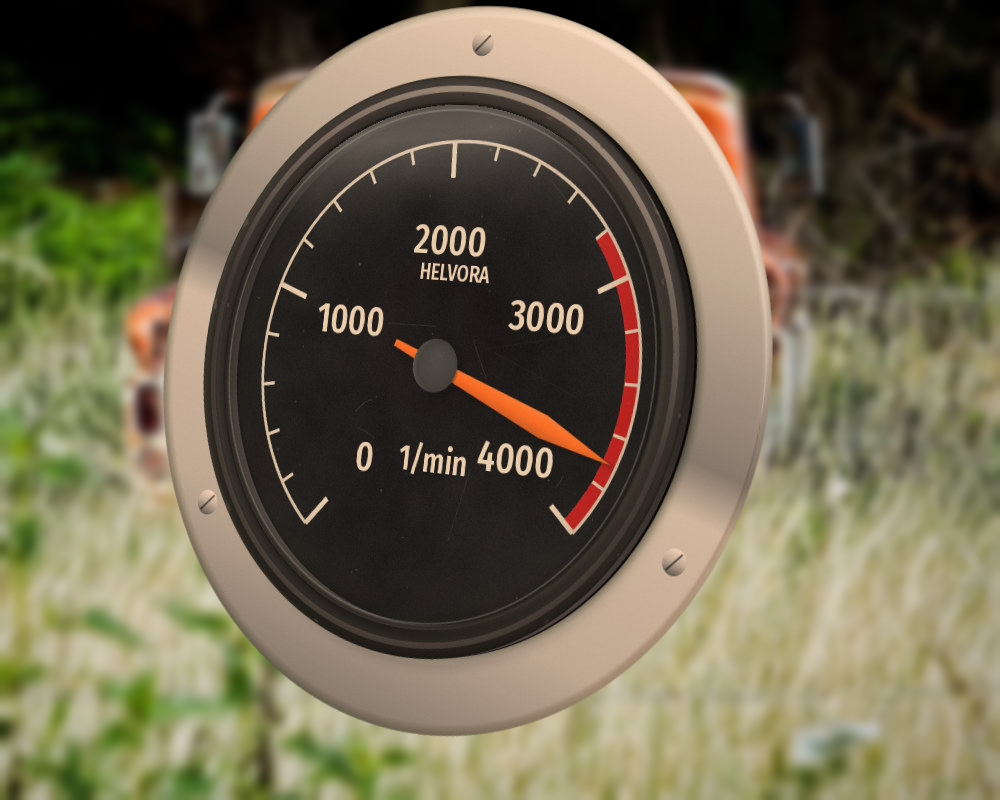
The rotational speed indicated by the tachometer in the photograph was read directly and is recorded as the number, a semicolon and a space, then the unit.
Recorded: 3700; rpm
